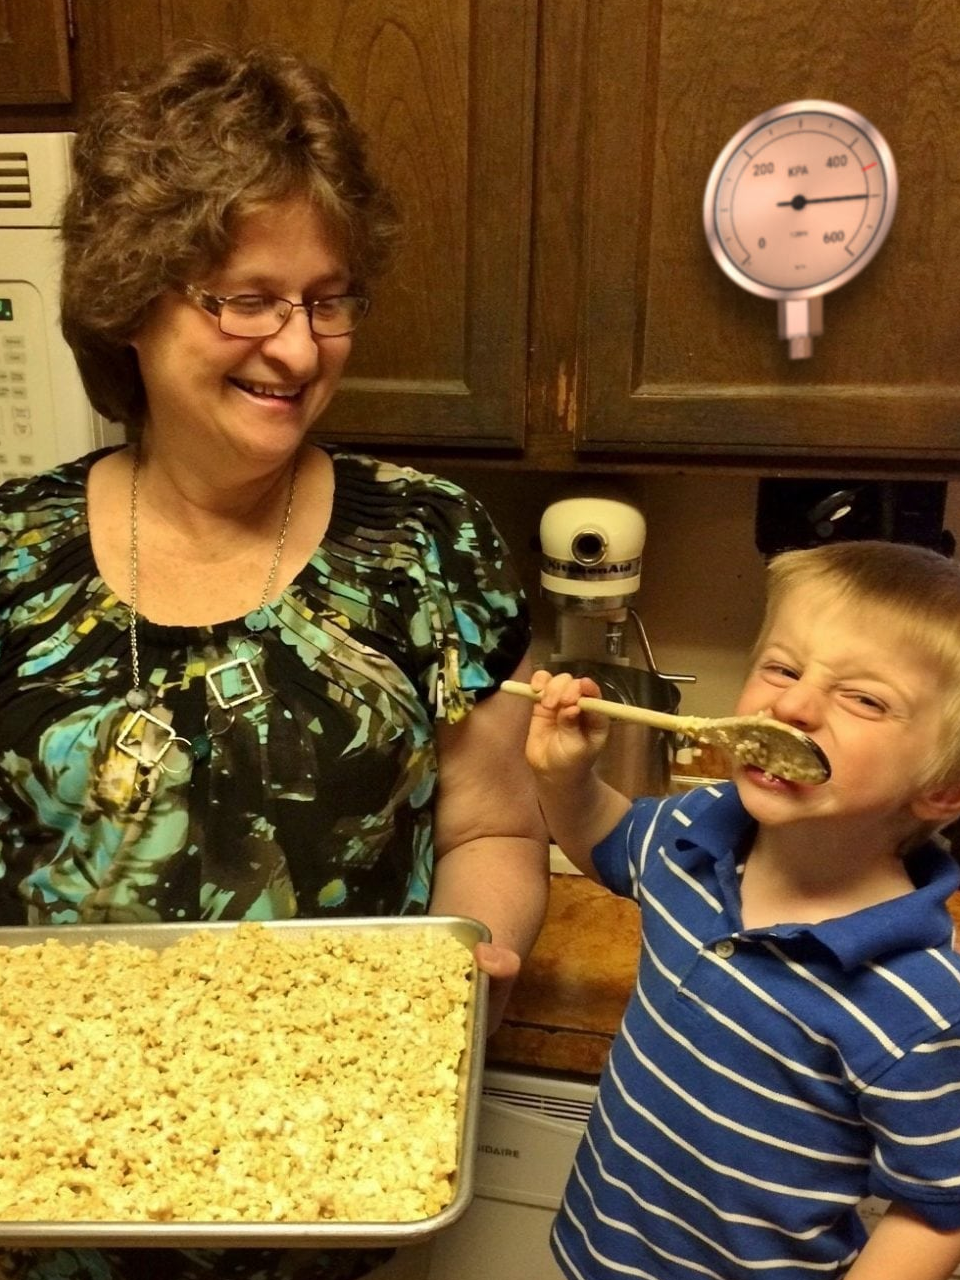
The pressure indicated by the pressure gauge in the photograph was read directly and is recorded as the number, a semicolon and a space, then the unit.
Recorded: 500; kPa
